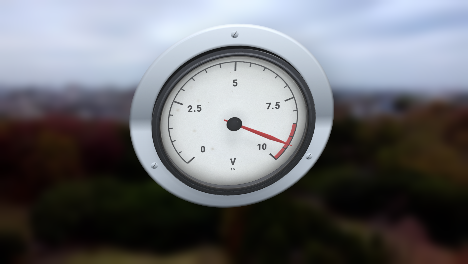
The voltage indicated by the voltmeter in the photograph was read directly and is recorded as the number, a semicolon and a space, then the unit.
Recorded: 9.25; V
